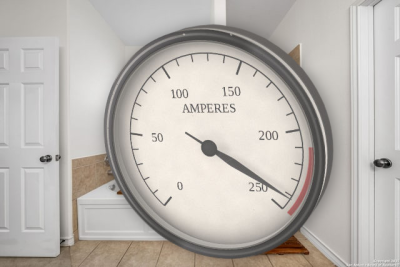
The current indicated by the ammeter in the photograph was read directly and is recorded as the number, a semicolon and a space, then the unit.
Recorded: 240; A
